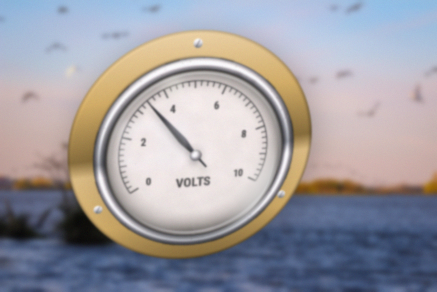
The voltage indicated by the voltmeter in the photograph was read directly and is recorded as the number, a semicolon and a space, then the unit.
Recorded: 3.4; V
